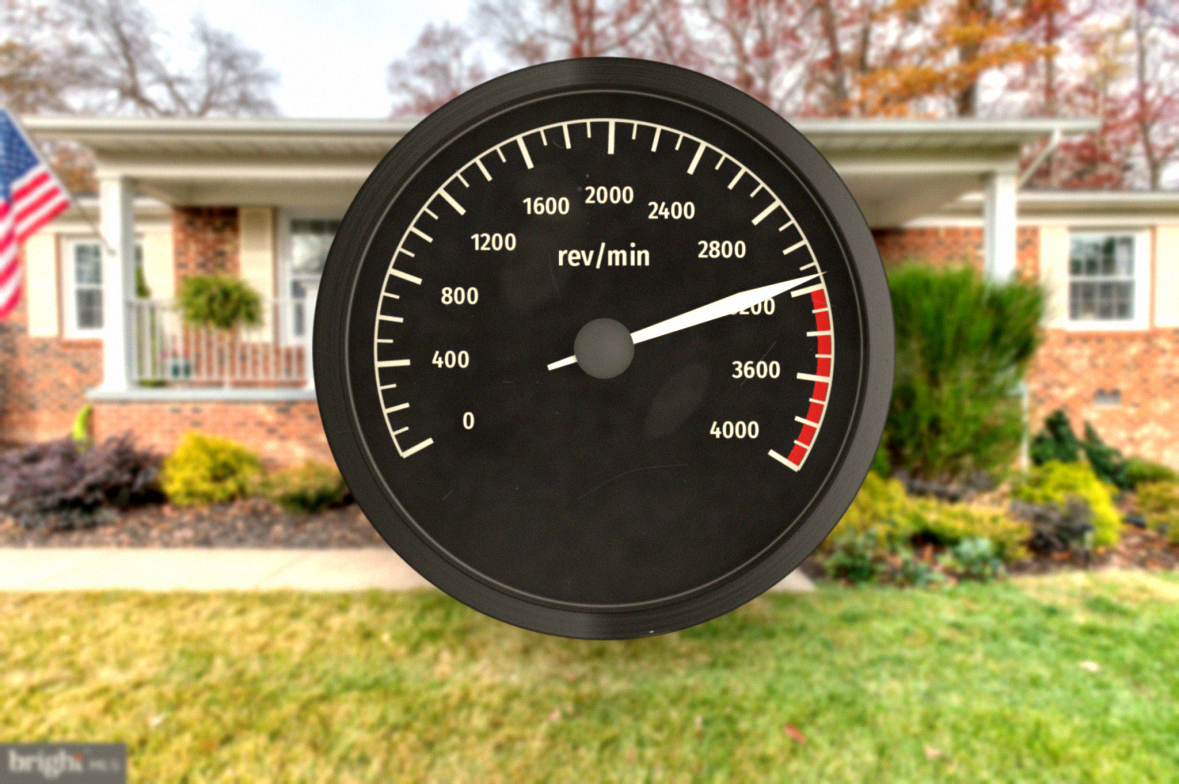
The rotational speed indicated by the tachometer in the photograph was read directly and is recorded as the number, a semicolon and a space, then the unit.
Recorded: 3150; rpm
